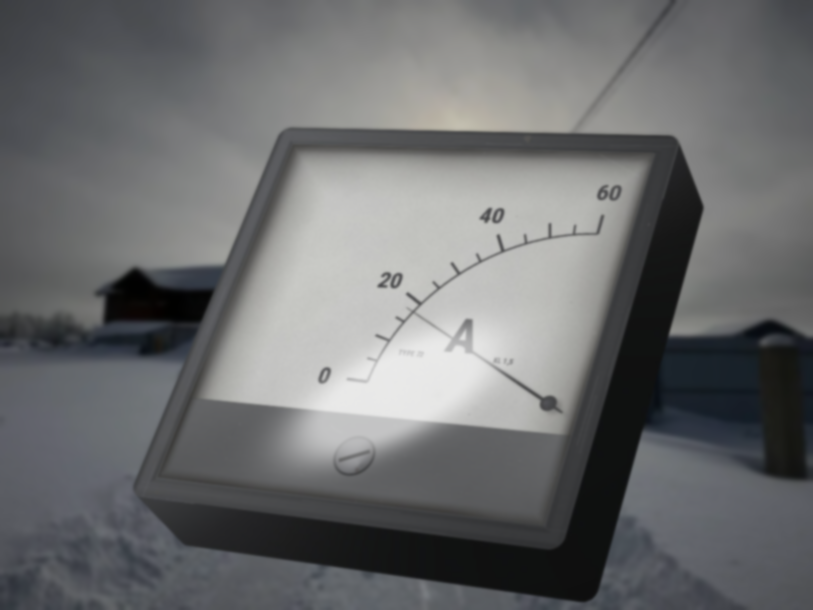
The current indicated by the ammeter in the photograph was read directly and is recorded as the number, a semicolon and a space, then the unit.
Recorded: 17.5; A
